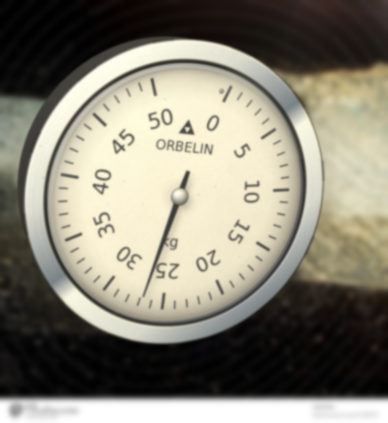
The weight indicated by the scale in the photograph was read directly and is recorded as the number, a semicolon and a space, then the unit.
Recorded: 27; kg
